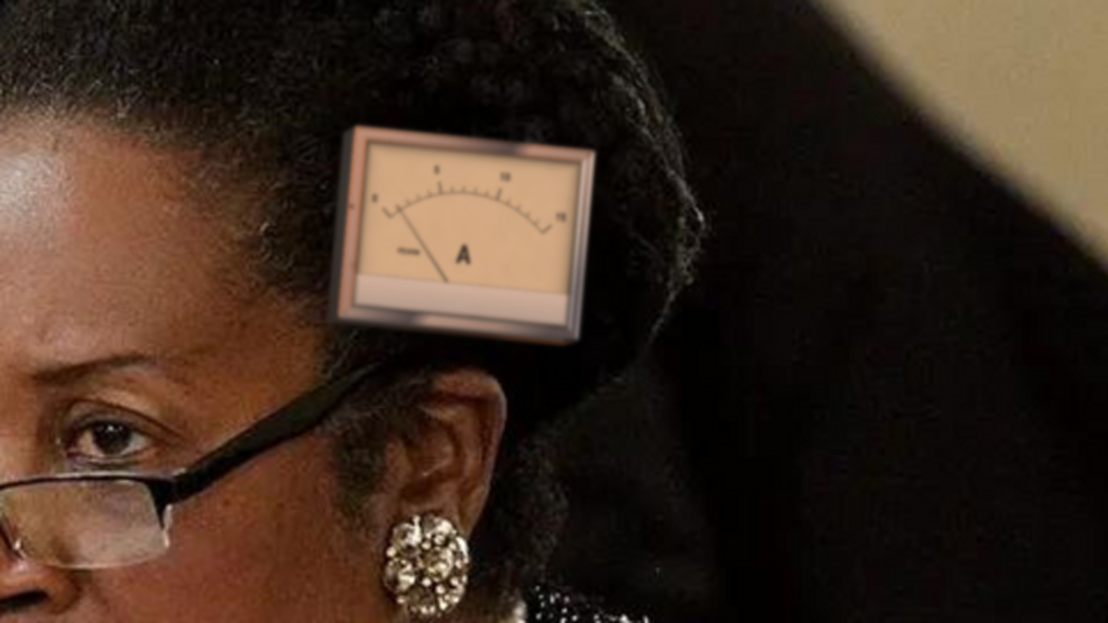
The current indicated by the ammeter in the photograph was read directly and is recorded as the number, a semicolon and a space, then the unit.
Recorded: 1; A
